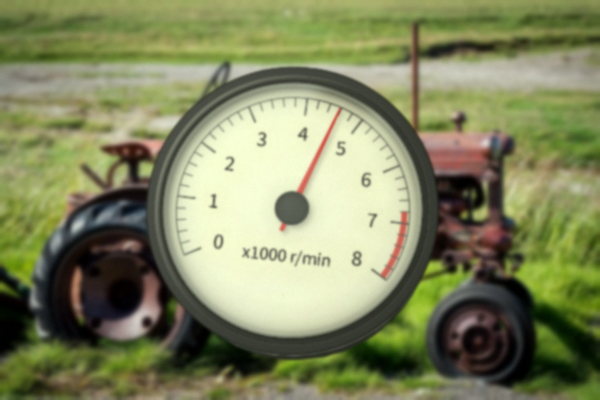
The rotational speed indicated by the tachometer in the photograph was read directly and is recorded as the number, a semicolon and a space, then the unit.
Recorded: 4600; rpm
